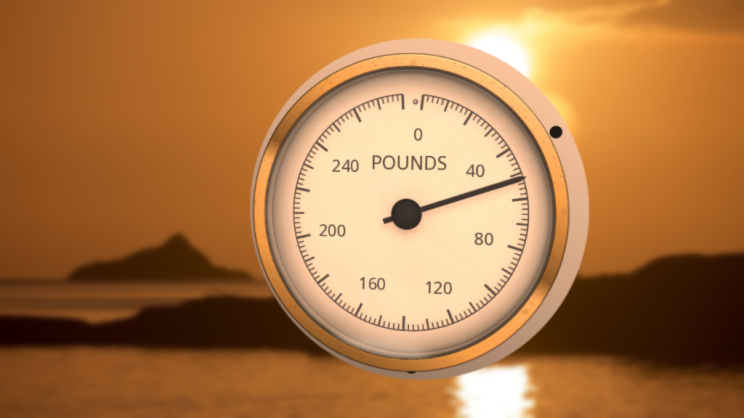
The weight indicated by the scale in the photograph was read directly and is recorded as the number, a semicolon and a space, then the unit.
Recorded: 52; lb
